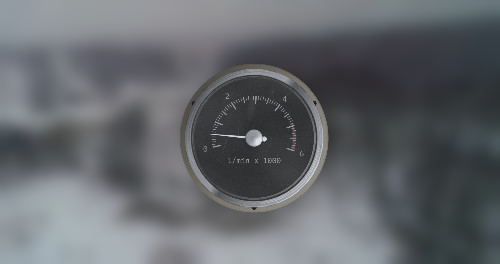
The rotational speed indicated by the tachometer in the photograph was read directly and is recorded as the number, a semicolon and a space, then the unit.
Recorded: 500; rpm
